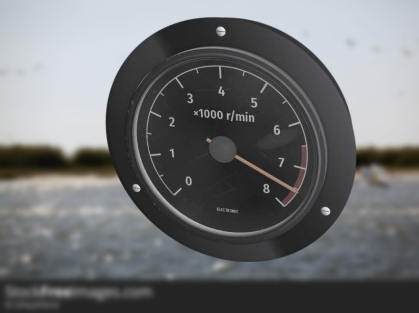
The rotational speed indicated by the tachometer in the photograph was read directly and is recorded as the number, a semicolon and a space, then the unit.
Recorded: 7500; rpm
